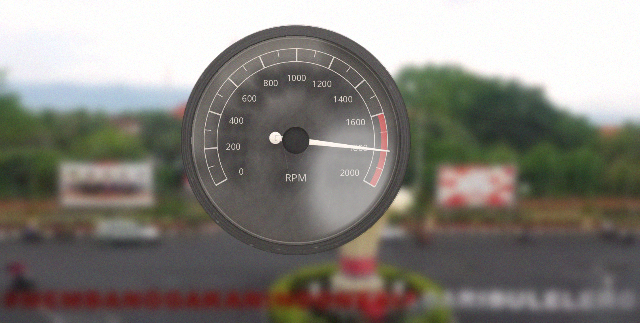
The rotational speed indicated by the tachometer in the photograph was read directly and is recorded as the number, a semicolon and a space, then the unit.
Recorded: 1800; rpm
